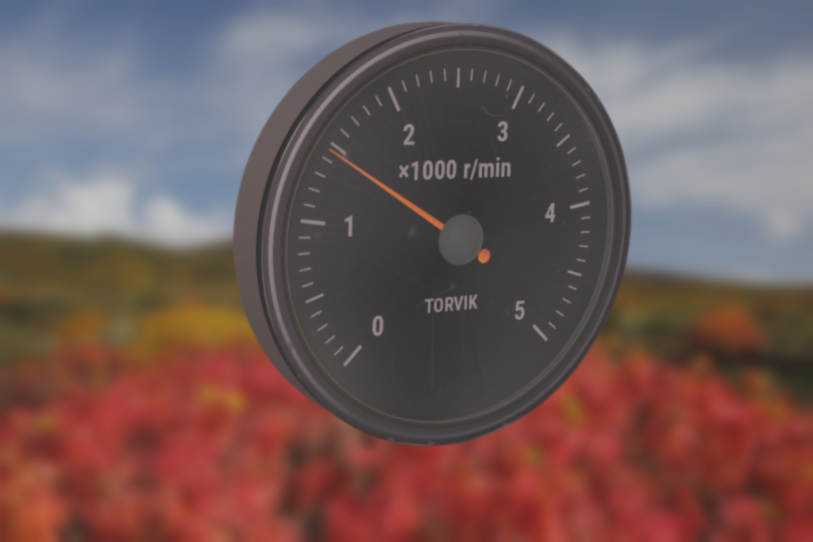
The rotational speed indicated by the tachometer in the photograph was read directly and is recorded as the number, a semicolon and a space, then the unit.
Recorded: 1450; rpm
